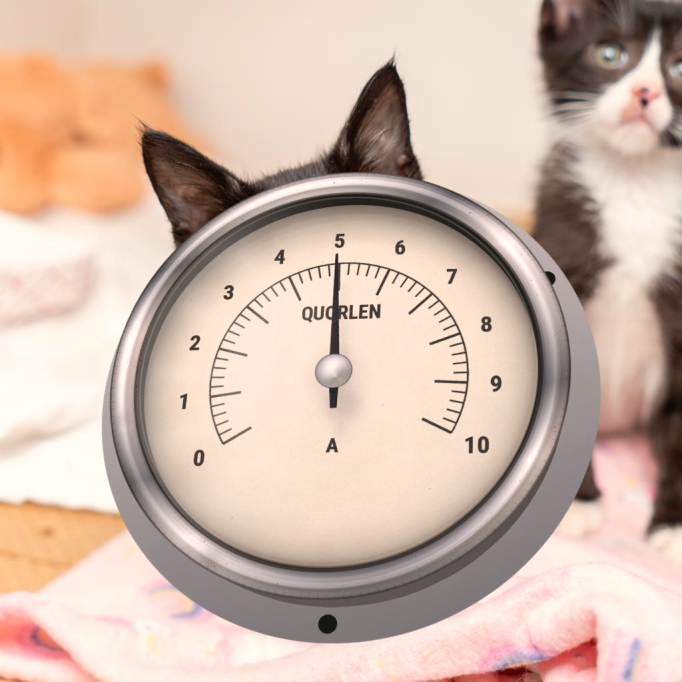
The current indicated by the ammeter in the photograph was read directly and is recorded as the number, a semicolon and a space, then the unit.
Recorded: 5; A
